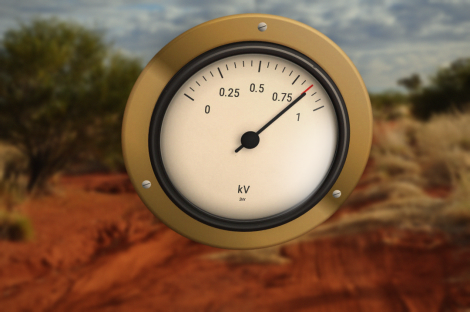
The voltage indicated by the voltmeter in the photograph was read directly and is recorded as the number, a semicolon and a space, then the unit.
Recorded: 0.85; kV
